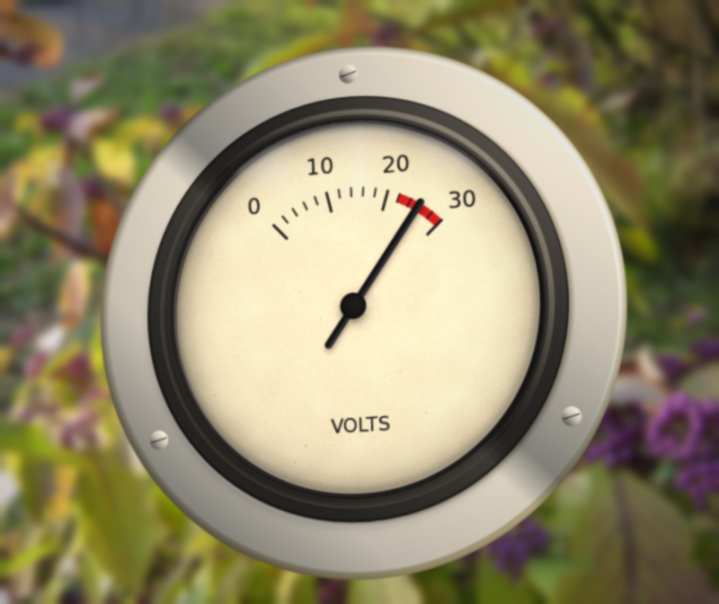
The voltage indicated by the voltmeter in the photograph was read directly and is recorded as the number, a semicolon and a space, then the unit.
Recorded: 26; V
